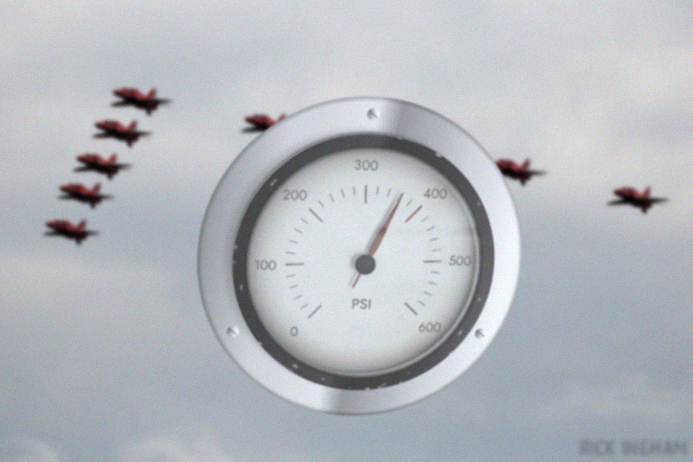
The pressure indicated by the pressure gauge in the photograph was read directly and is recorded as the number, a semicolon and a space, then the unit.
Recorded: 360; psi
